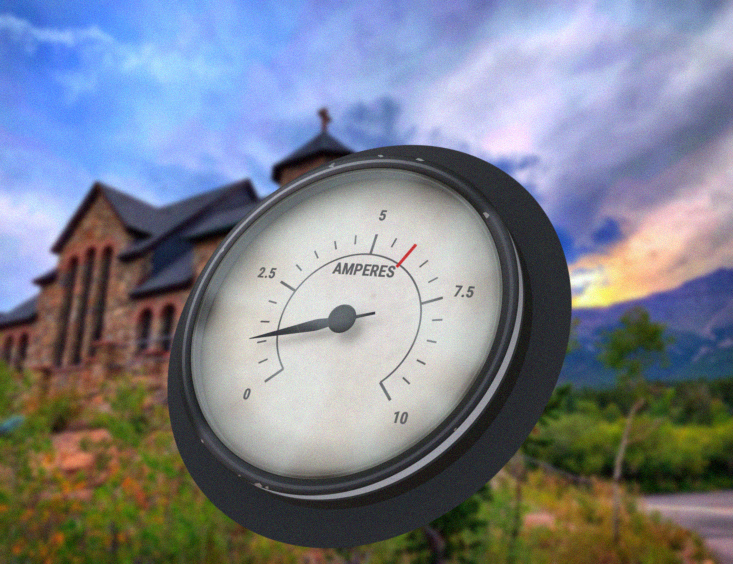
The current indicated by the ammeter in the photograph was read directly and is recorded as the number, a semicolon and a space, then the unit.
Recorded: 1; A
